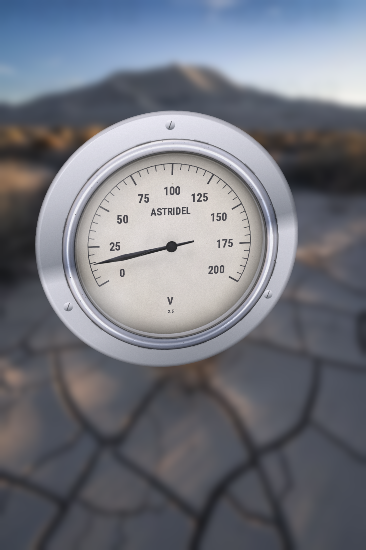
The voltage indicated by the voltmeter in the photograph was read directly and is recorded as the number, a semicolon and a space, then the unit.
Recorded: 15; V
